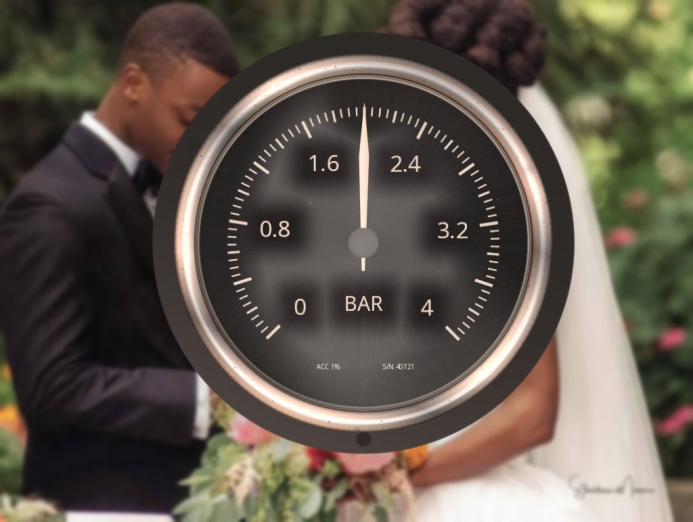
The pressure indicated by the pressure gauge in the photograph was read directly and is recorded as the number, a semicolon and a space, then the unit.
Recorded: 2; bar
